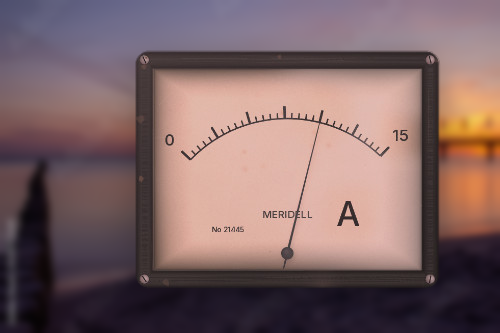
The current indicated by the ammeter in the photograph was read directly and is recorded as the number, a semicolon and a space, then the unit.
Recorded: 10; A
